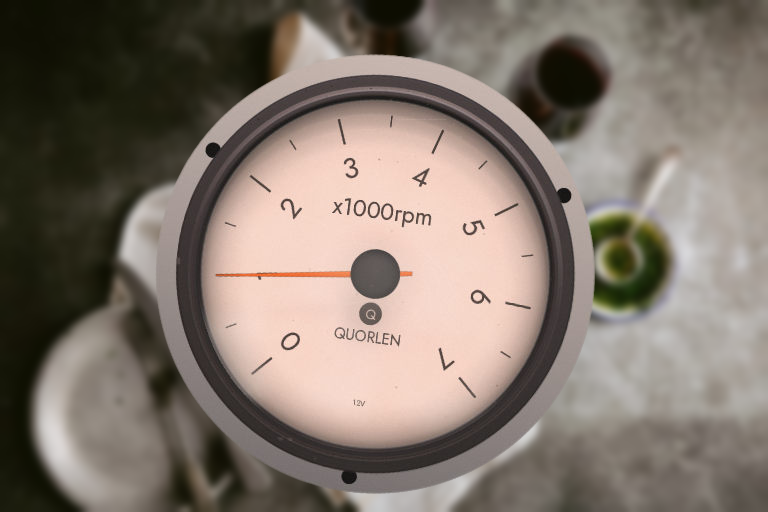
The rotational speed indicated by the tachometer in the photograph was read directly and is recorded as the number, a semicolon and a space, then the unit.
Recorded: 1000; rpm
